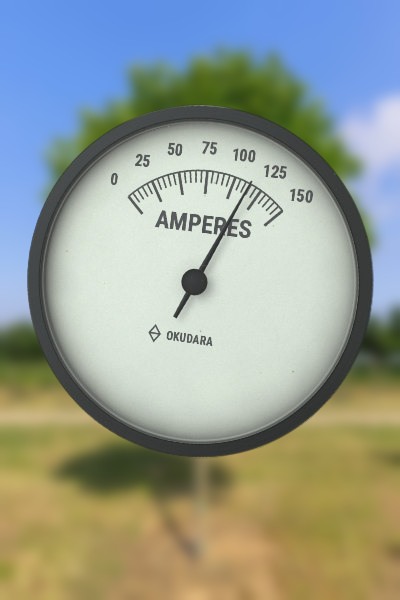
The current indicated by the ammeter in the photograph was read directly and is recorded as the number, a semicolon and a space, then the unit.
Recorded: 115; A
